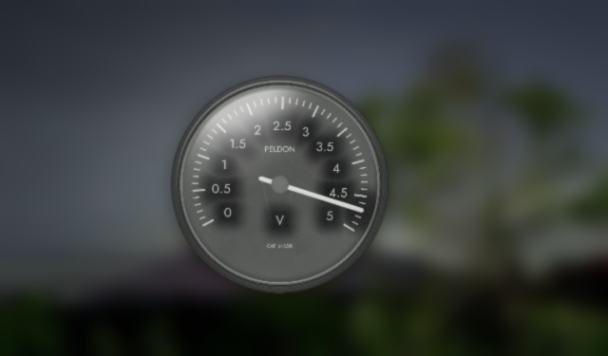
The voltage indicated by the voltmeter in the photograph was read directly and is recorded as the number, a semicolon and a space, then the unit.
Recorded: 4.7; V
